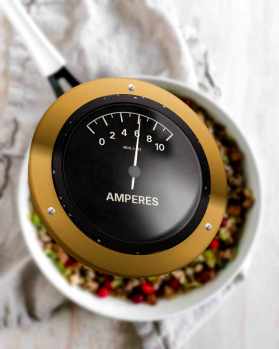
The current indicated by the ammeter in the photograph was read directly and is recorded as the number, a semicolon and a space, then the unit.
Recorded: 6; A
